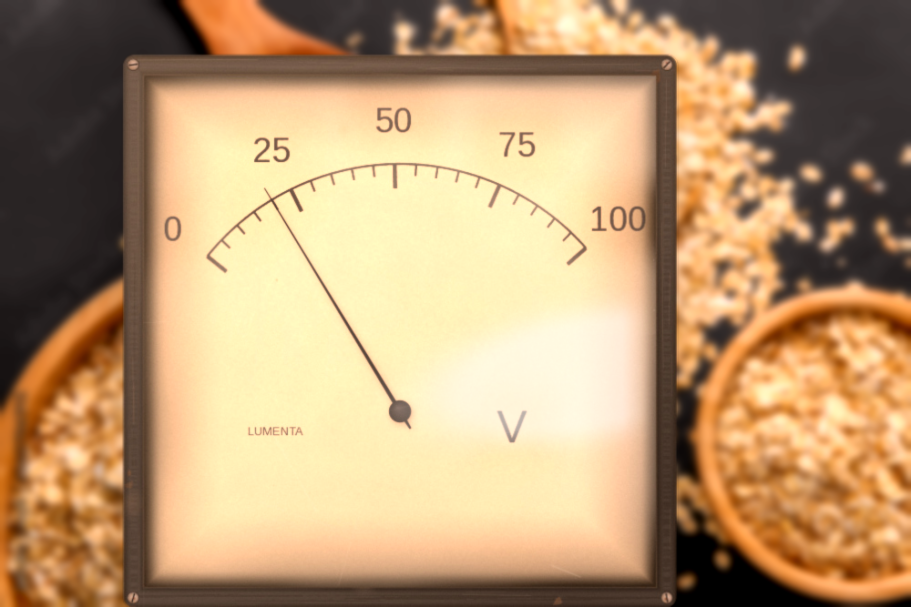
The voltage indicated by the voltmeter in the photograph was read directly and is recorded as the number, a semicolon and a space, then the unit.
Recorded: 20; V
